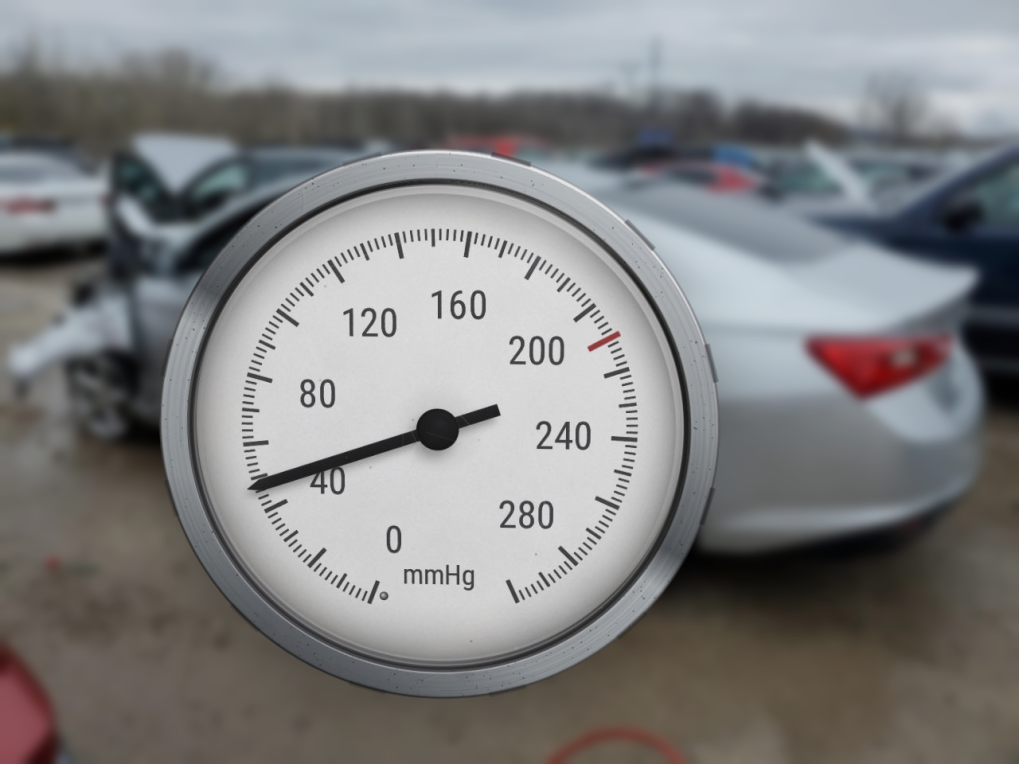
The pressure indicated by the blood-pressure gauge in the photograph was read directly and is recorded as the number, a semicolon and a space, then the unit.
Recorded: 48; mmHg
